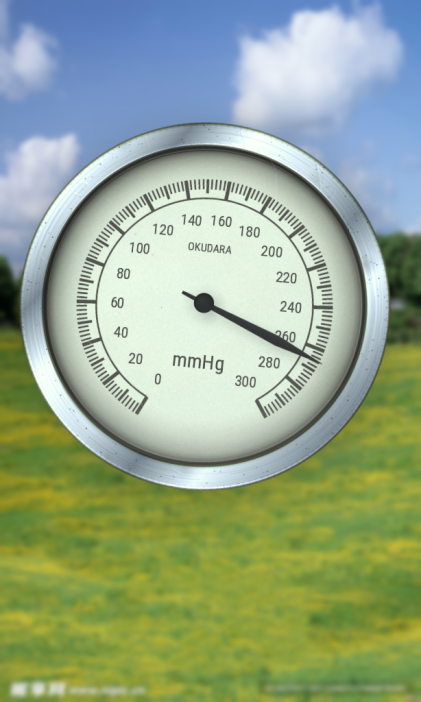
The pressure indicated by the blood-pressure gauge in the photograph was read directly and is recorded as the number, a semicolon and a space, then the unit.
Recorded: 266; mmHg
